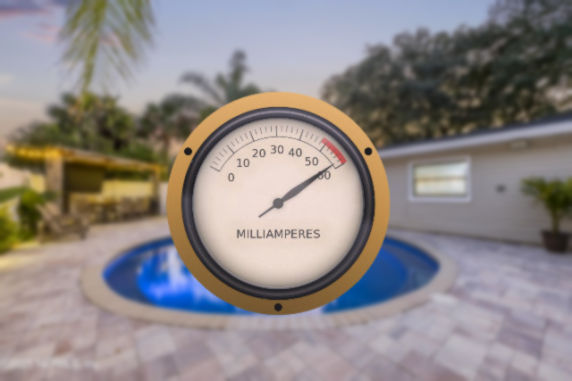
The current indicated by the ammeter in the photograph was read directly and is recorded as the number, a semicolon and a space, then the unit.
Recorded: 58; mA
